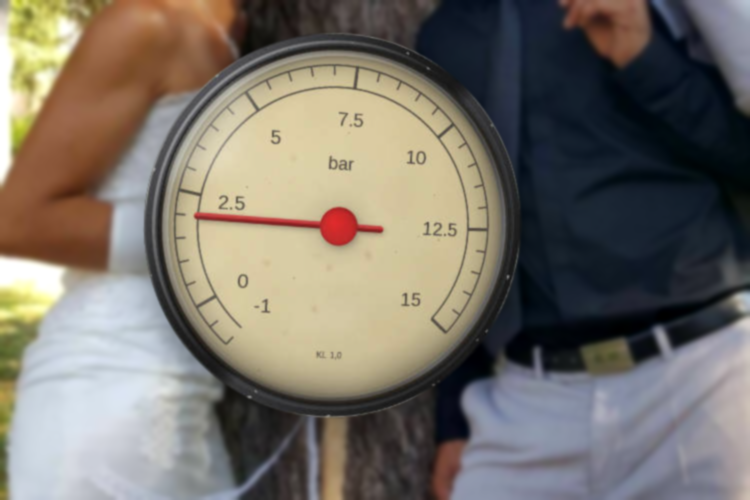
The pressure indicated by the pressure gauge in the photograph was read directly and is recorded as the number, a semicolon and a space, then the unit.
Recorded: 2; bar
